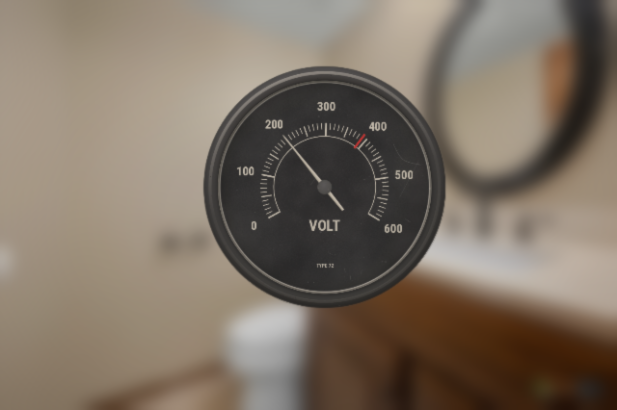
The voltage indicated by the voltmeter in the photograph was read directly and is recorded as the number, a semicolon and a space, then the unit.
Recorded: 200; V
